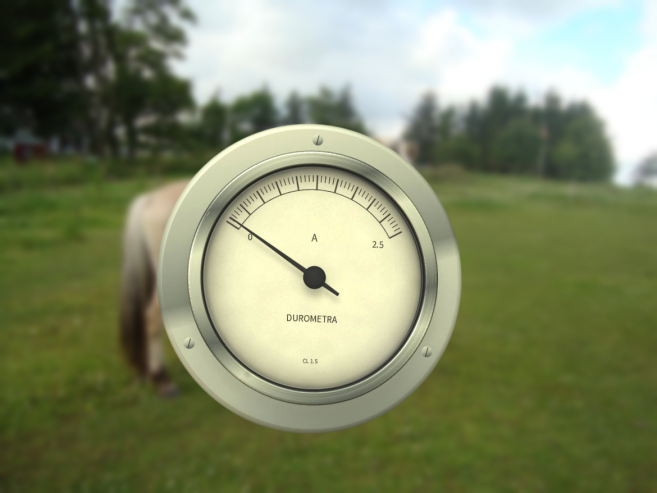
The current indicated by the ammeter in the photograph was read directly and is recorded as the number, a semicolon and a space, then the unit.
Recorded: 0.05; A
